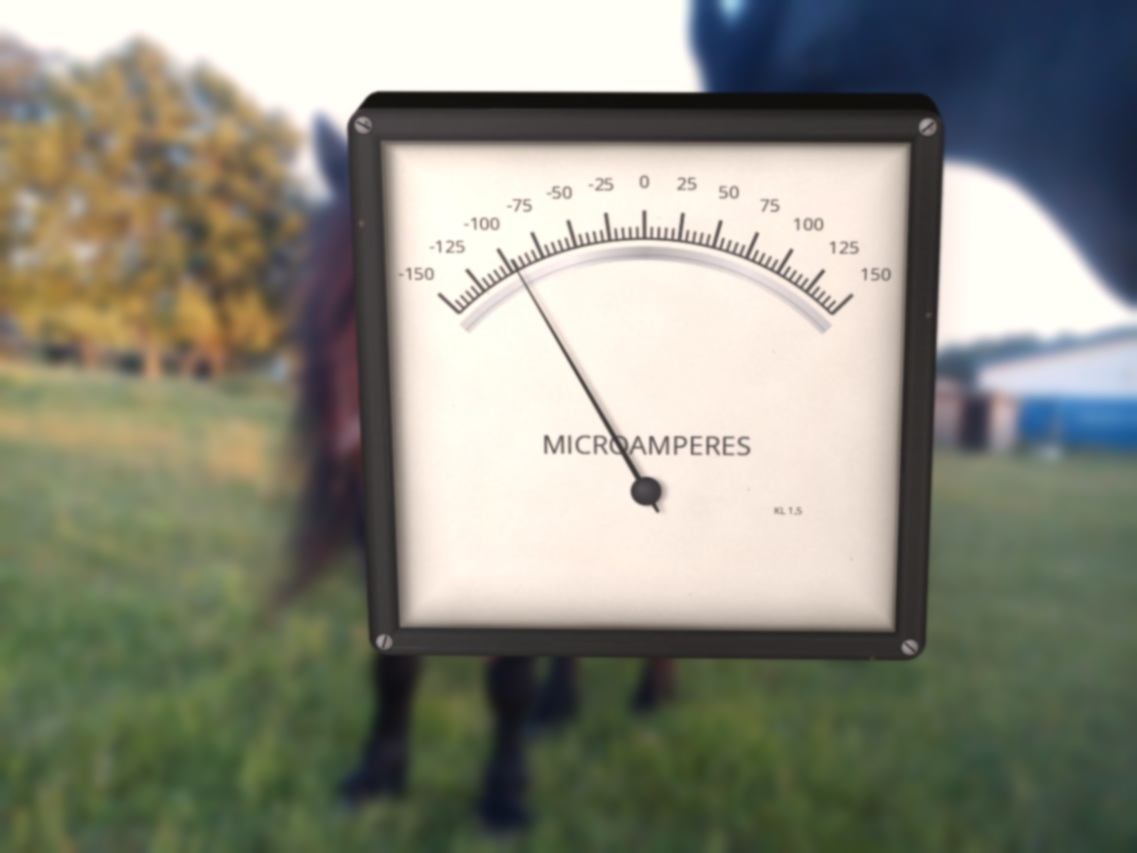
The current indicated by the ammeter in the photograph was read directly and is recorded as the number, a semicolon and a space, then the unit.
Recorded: -95; µA
